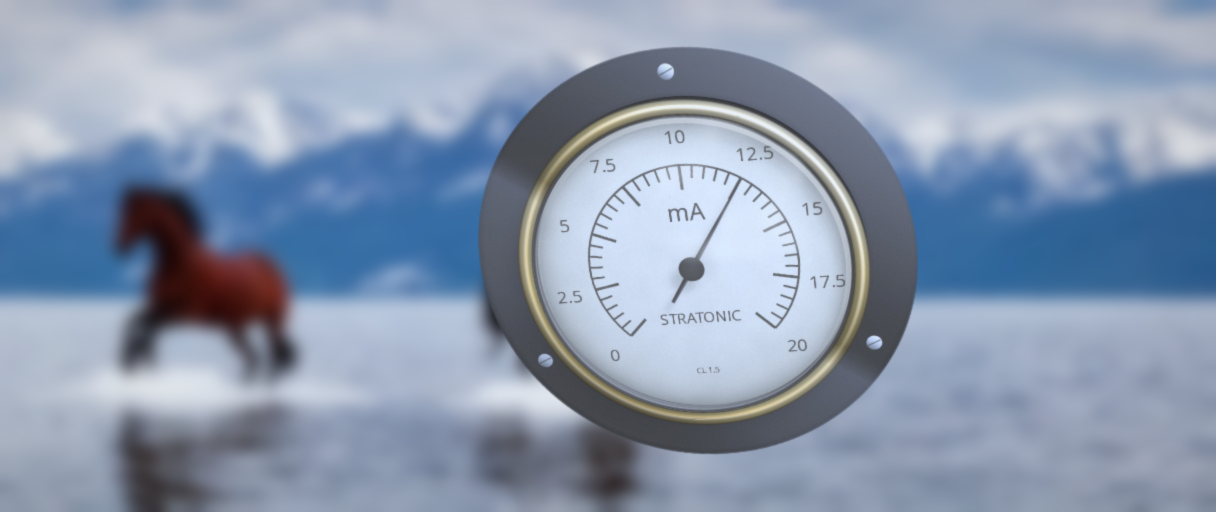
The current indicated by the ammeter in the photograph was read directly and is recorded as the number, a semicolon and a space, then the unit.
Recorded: 12.5; mA
